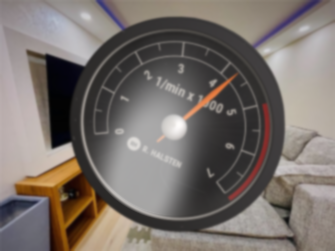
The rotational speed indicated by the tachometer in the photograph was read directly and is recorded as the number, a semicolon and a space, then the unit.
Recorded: 4250; rpm
